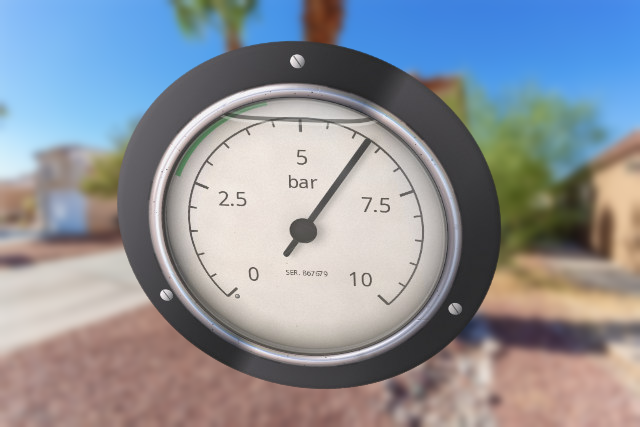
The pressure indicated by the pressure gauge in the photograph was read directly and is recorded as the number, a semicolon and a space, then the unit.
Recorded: 6.25; bar
